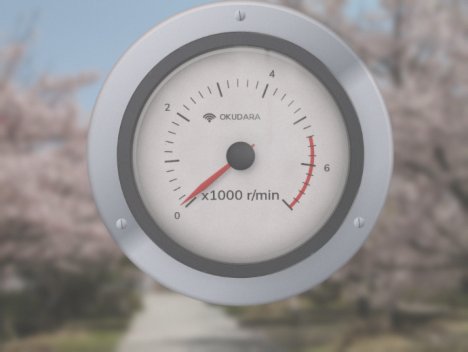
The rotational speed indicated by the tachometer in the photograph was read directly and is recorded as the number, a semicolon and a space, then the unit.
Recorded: 100; rpm
